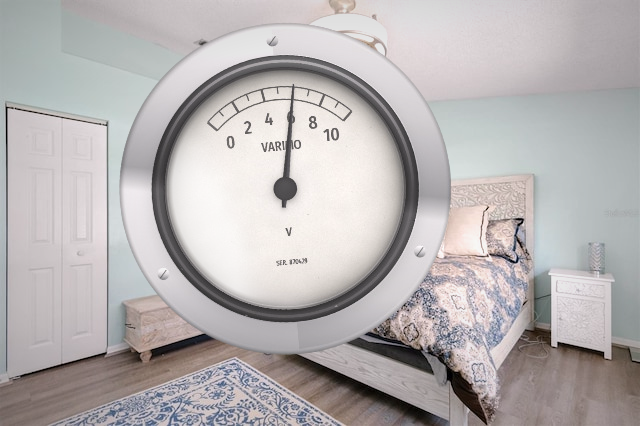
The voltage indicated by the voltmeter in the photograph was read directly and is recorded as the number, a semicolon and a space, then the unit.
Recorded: 6; V
